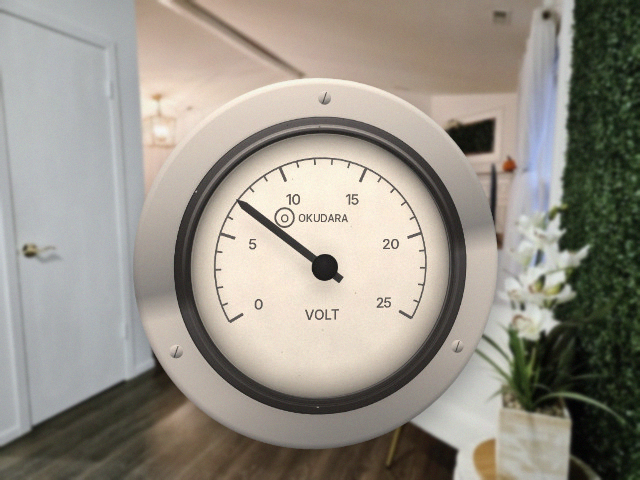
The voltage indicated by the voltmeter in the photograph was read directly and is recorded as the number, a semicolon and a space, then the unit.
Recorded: 7; V
